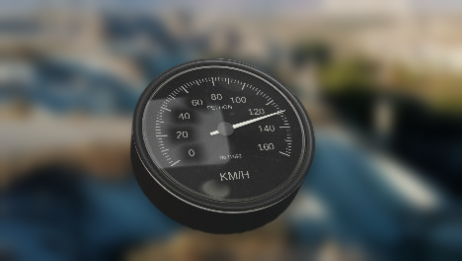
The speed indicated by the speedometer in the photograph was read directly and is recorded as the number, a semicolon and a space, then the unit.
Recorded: 130; km/h
